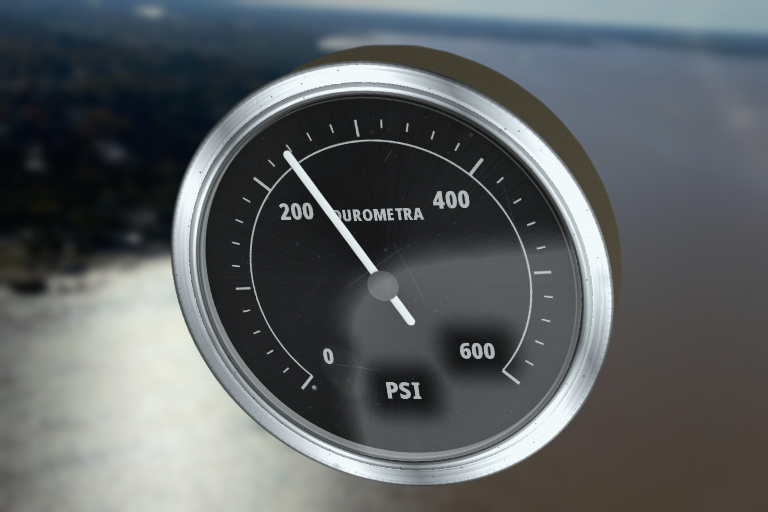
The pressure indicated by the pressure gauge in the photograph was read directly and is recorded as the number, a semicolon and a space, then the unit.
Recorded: 240; psi
